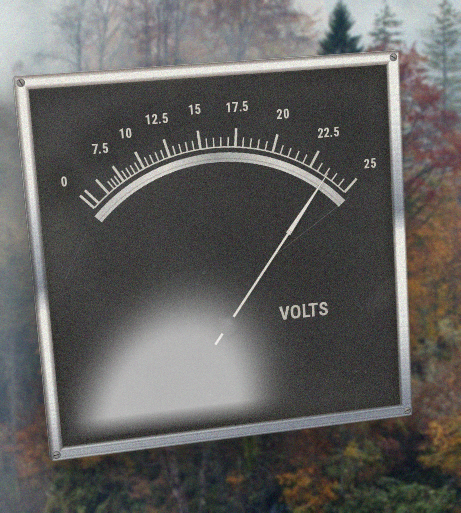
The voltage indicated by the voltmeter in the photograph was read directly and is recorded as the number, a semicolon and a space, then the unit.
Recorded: 23.5; V
